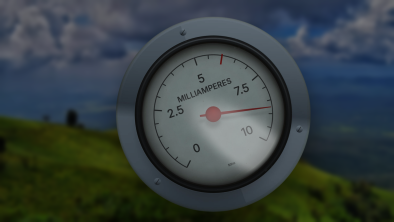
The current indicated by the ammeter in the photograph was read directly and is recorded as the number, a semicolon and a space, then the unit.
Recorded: 8.75; mA
